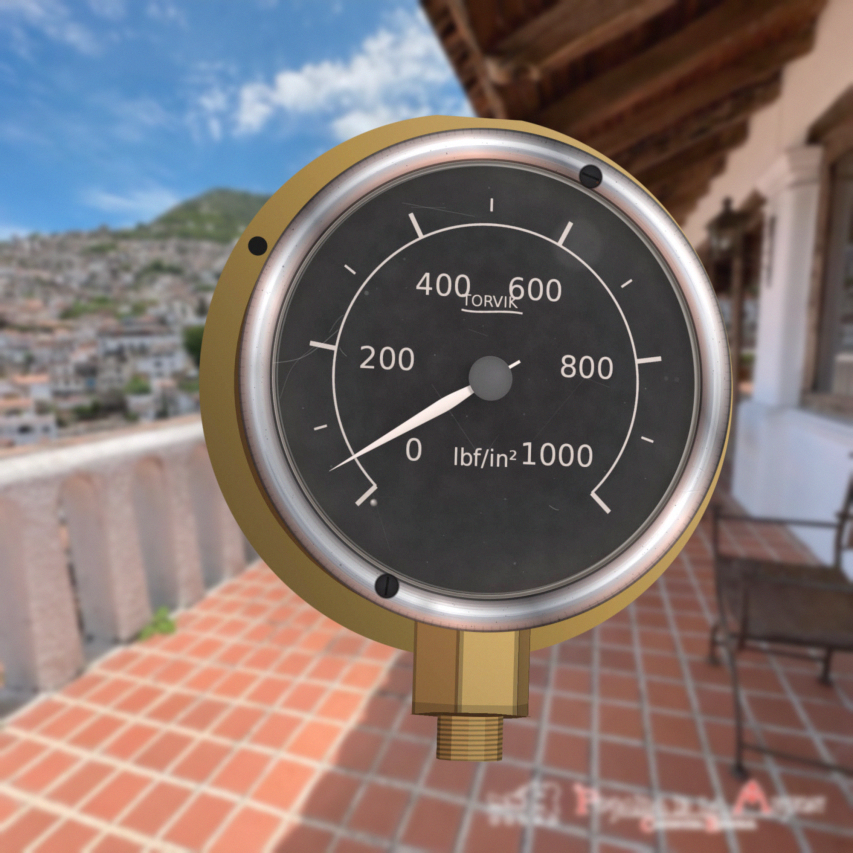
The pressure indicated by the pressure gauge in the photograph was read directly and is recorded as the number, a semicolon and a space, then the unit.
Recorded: 50; psi
